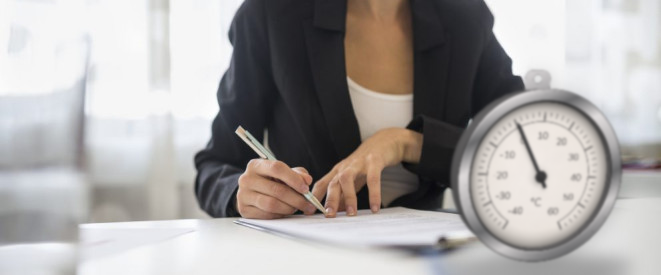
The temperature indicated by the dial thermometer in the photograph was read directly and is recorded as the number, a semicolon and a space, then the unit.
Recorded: 0; °C
